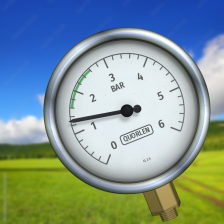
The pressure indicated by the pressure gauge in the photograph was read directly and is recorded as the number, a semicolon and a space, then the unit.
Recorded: 1.3; bar
